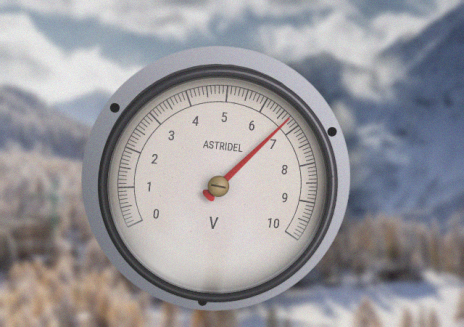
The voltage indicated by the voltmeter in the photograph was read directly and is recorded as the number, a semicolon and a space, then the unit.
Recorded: 6.7; V
